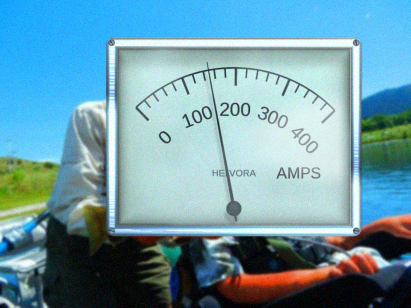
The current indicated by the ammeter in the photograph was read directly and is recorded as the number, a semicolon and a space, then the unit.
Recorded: 150; A
